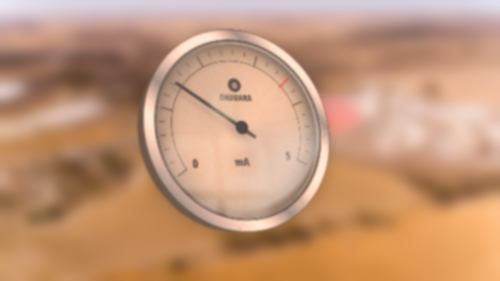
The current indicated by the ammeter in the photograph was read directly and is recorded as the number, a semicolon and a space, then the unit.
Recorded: 1.4; mA
